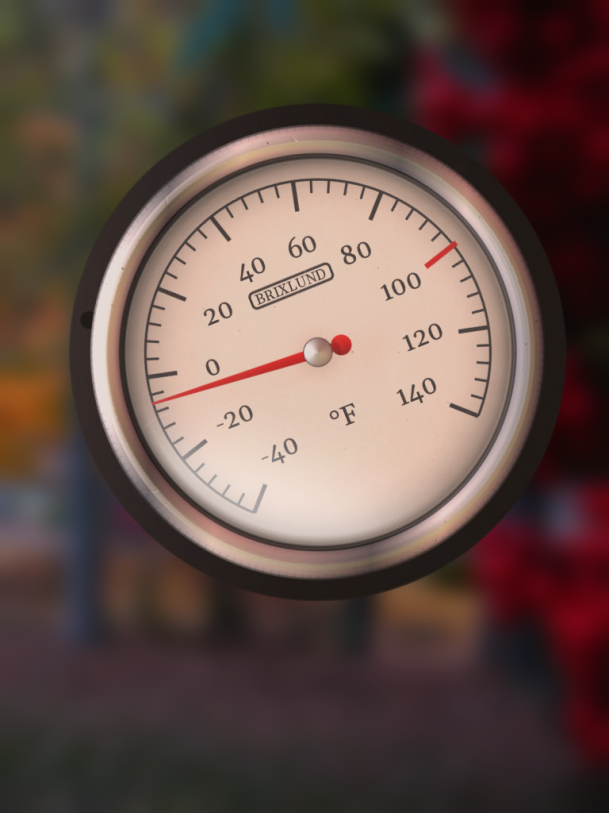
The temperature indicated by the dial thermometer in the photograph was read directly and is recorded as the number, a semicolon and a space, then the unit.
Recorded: -6; °F
